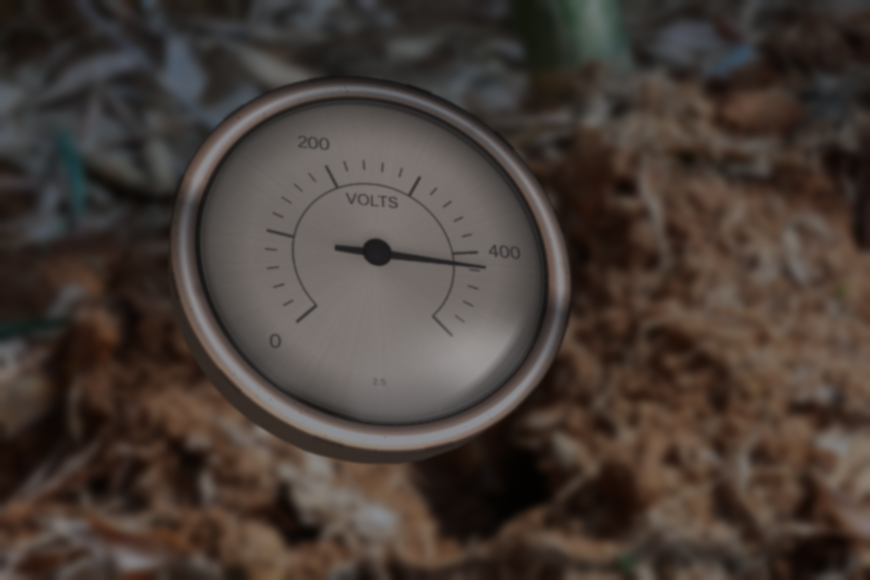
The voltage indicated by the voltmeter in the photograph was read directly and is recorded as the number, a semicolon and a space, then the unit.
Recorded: 420; V
